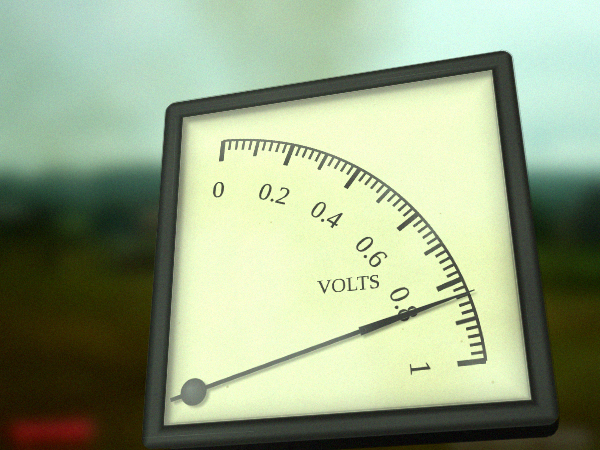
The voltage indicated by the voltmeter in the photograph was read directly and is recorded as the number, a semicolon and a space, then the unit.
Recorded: 0.84; V
